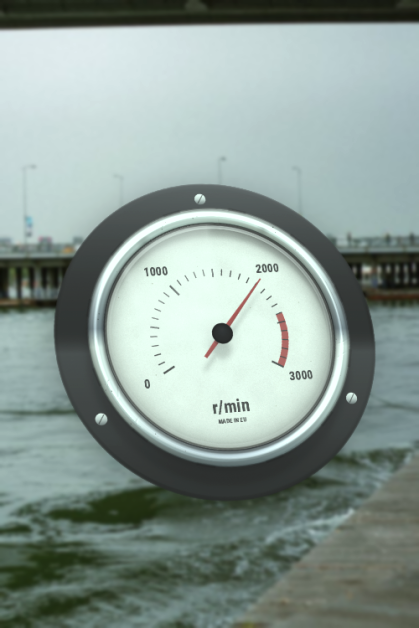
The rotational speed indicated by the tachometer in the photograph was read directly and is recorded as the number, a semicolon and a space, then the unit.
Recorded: 2000; rpm
